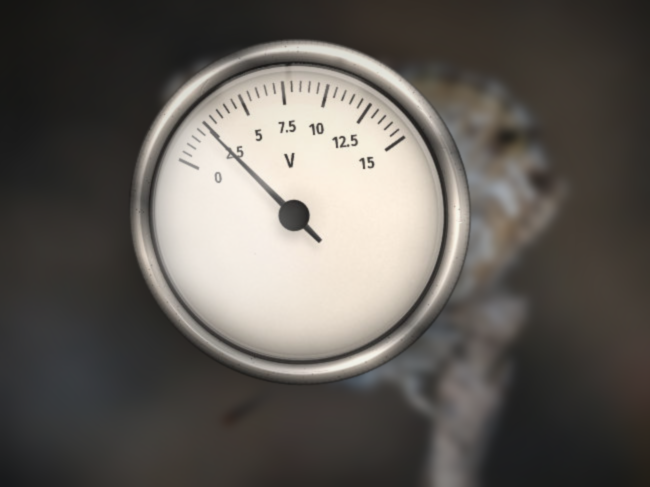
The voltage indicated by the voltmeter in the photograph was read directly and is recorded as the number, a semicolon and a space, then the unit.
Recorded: 2.5; V
